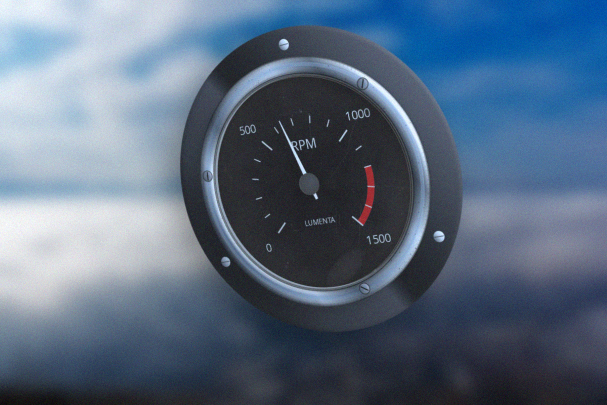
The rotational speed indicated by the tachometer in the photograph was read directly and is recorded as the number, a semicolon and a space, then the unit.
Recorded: 650; rpm
